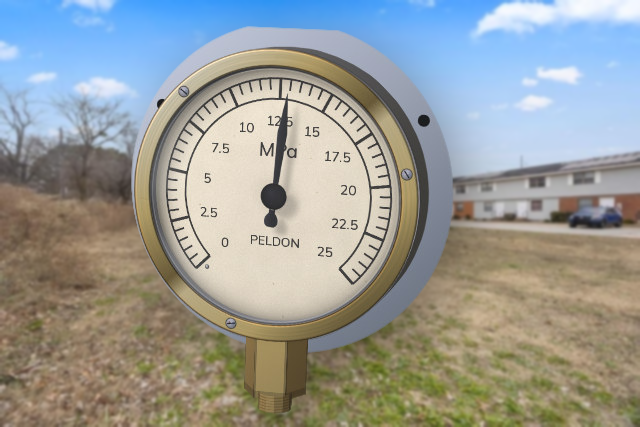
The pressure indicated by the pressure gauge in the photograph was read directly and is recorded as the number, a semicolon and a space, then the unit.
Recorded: 13; MPa
